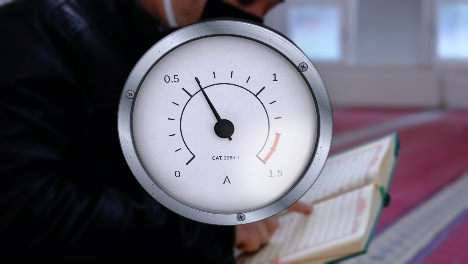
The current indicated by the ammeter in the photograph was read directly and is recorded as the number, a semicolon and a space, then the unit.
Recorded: 0.6; A
